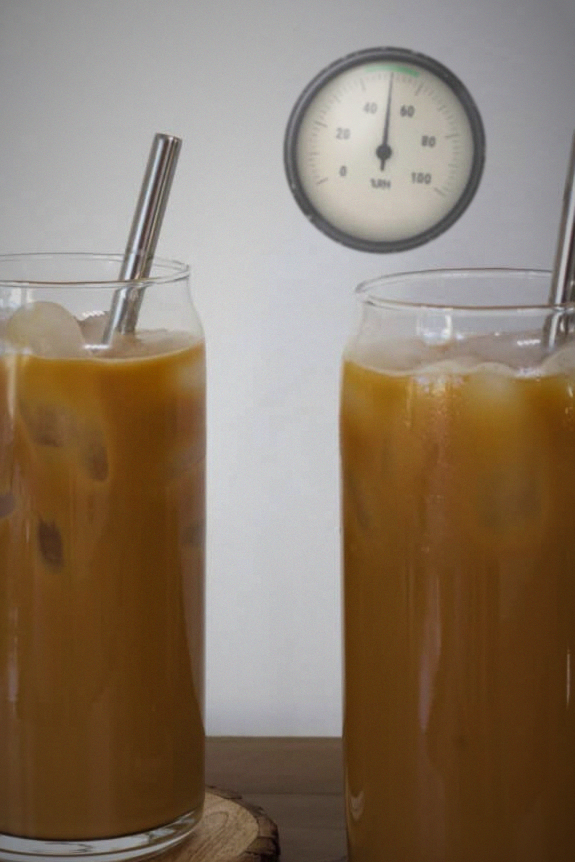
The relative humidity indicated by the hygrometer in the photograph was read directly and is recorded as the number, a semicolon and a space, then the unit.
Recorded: 50; %
